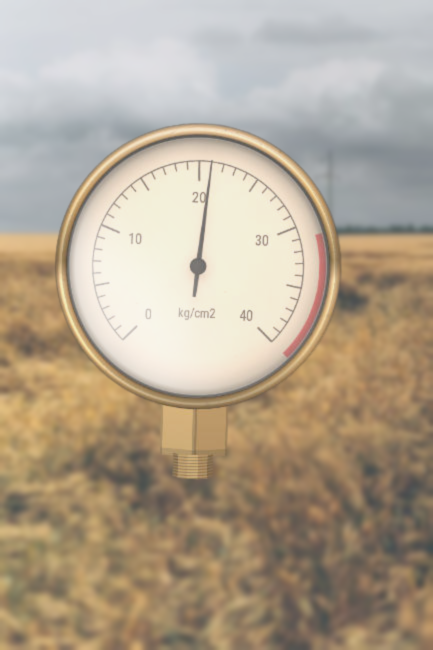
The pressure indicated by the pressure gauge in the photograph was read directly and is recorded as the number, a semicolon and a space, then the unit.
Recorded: 21; kg/cm²
